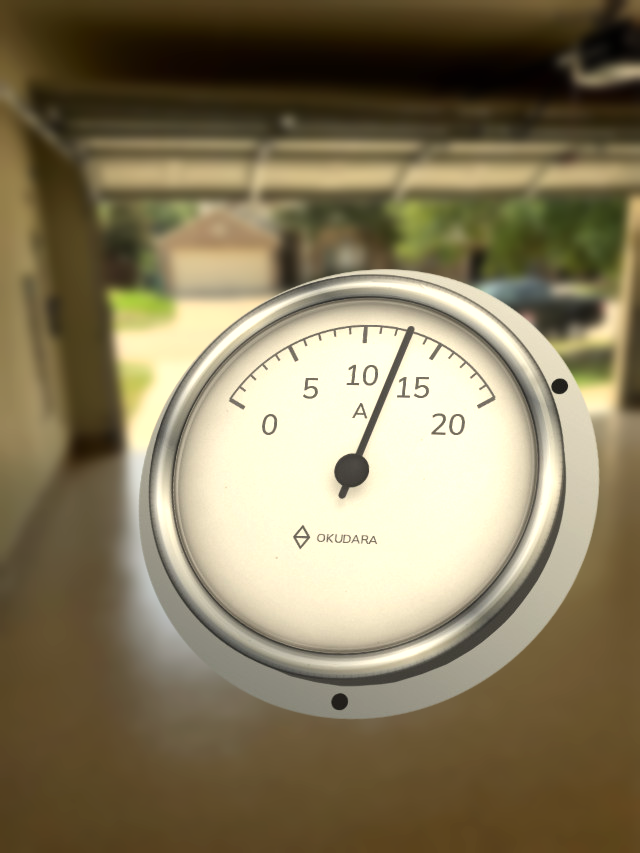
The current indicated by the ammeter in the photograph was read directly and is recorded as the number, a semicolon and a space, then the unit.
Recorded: 13; A
